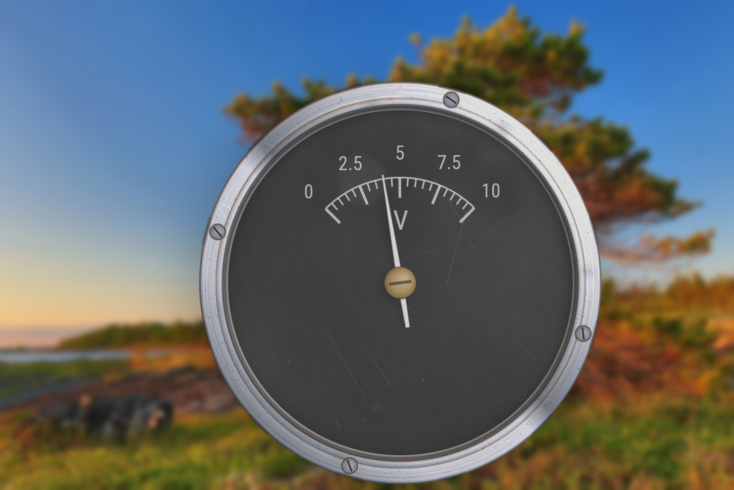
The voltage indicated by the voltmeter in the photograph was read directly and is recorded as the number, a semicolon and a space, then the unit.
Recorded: 4; V
